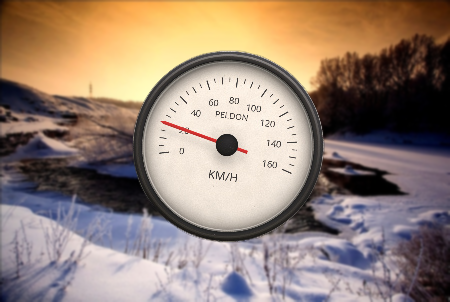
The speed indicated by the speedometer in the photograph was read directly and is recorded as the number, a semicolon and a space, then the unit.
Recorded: 20; km/h
